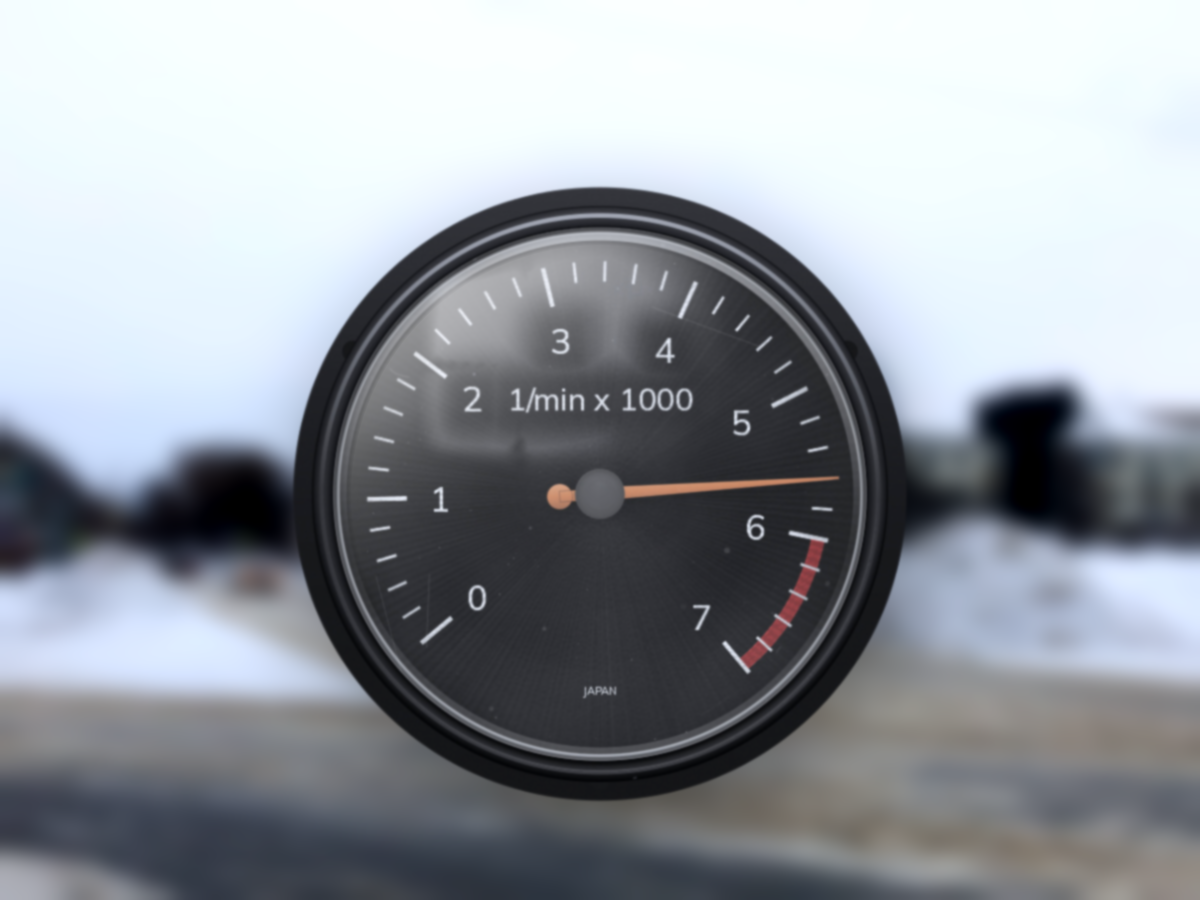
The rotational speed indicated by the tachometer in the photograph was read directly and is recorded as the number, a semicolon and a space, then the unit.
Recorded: 5600; rpm
